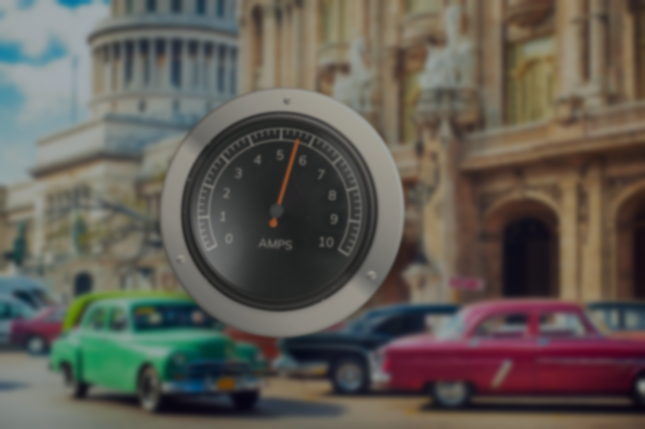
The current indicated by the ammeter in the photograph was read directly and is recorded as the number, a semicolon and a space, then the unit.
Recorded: 5.6; A
